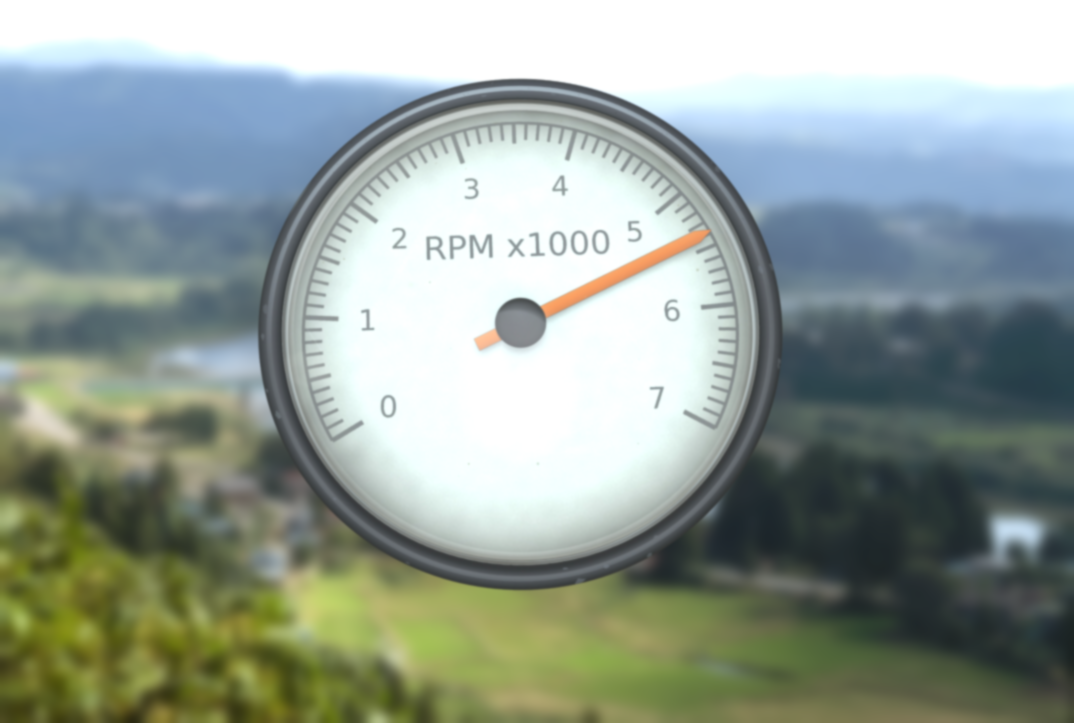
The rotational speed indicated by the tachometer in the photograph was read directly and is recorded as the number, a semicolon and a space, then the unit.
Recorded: 5400; rpm
